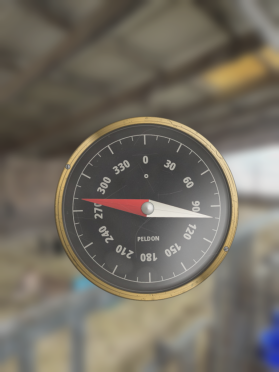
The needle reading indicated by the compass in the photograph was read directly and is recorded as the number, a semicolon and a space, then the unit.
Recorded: 280; °
